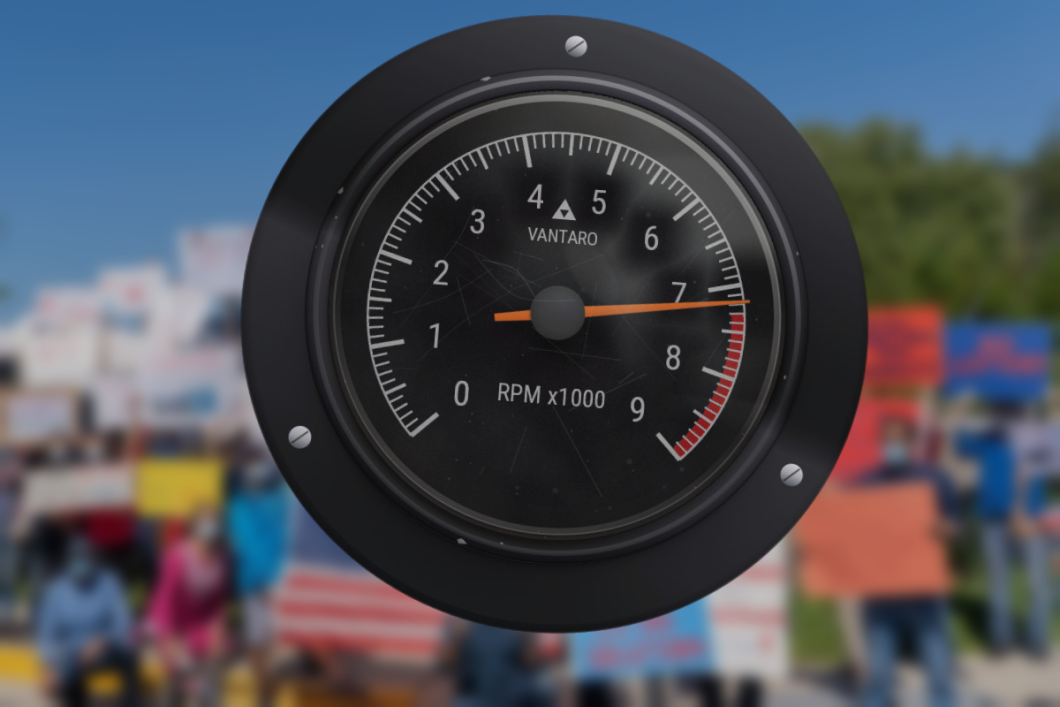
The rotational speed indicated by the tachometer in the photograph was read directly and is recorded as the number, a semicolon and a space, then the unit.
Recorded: 7200; rpm
